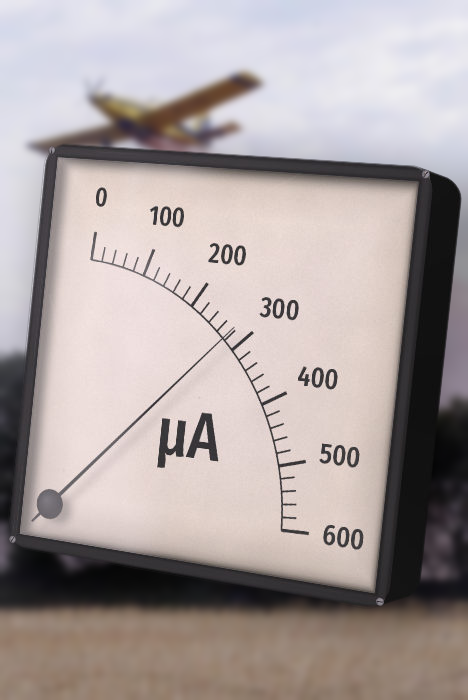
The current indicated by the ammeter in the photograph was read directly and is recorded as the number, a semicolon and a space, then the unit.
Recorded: 280; µA
